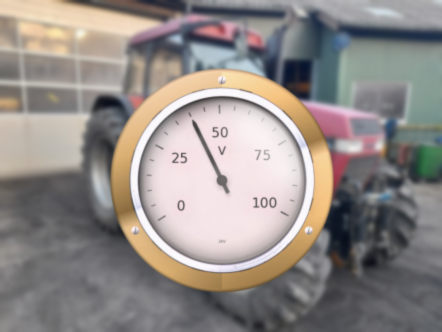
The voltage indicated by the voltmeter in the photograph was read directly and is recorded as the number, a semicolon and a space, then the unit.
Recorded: 40; V
